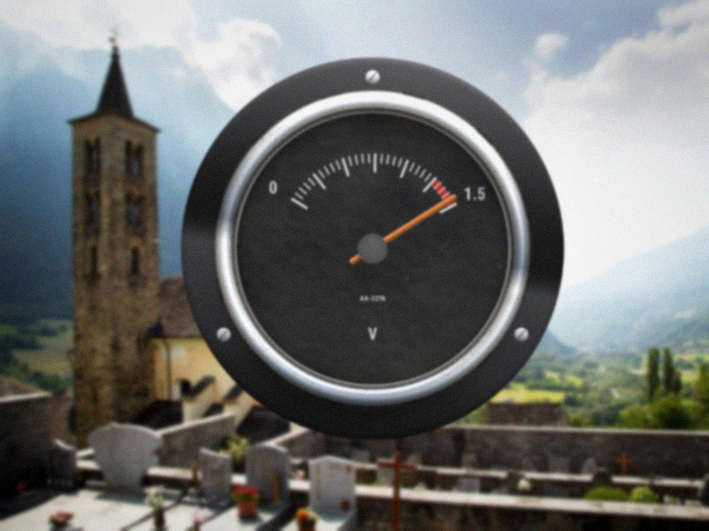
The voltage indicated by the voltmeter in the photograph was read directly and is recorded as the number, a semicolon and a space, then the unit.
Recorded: 1.45; V
